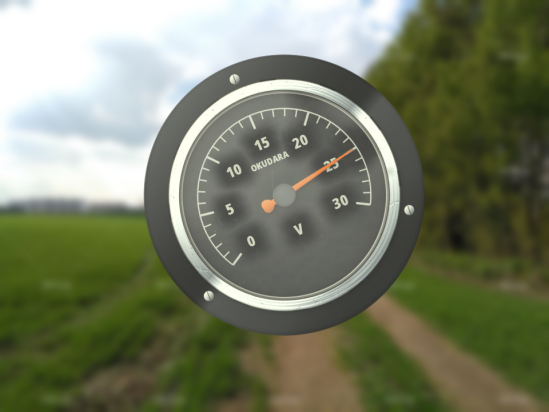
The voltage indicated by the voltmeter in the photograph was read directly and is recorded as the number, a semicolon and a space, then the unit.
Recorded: 25; V
